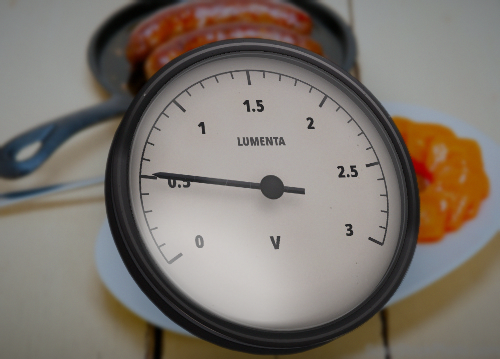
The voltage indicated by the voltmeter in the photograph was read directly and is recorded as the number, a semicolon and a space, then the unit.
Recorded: 0.5; V
